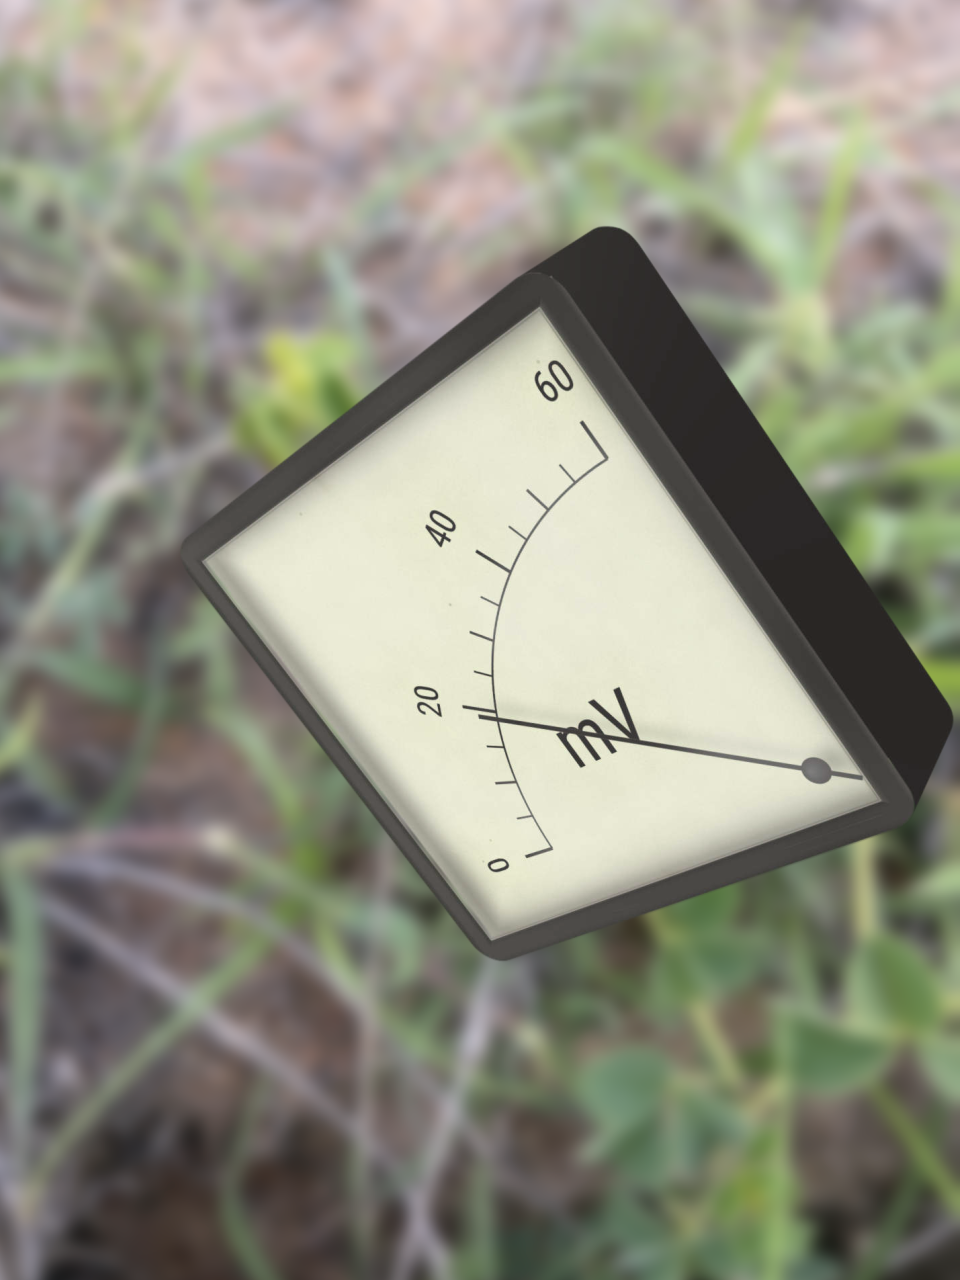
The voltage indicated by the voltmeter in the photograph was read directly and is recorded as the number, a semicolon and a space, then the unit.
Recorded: 20; mV
